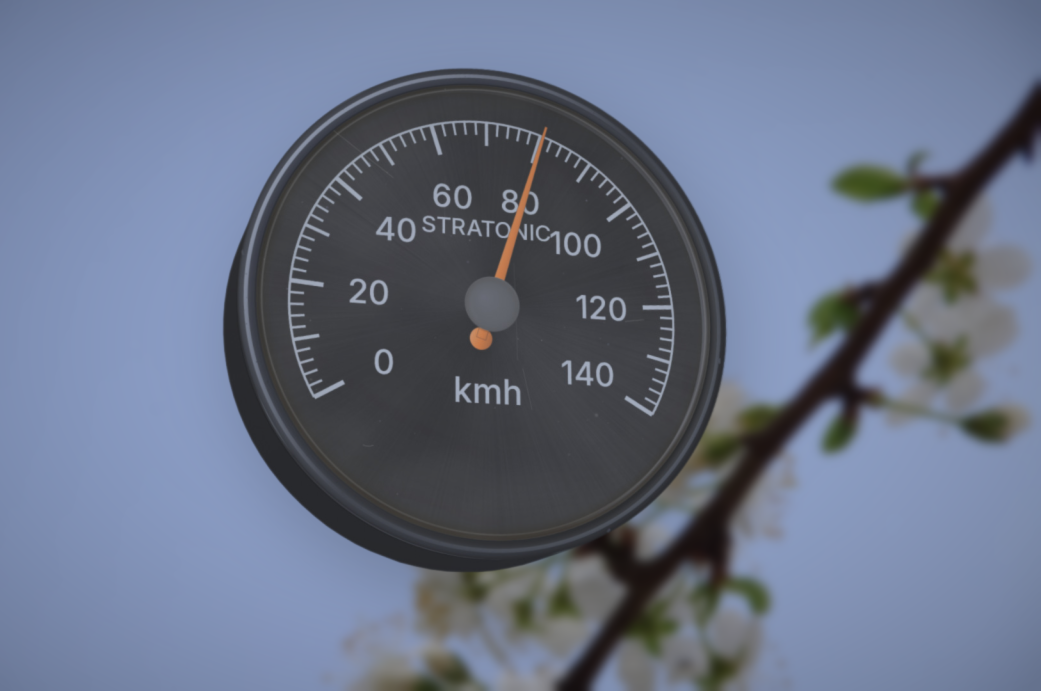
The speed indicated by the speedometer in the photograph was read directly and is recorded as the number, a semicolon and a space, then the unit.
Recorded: 80; km/h
